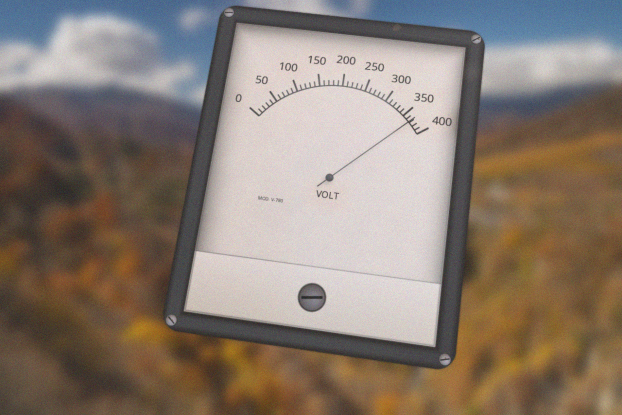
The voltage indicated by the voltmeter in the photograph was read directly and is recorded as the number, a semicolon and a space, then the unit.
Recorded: 370; V
